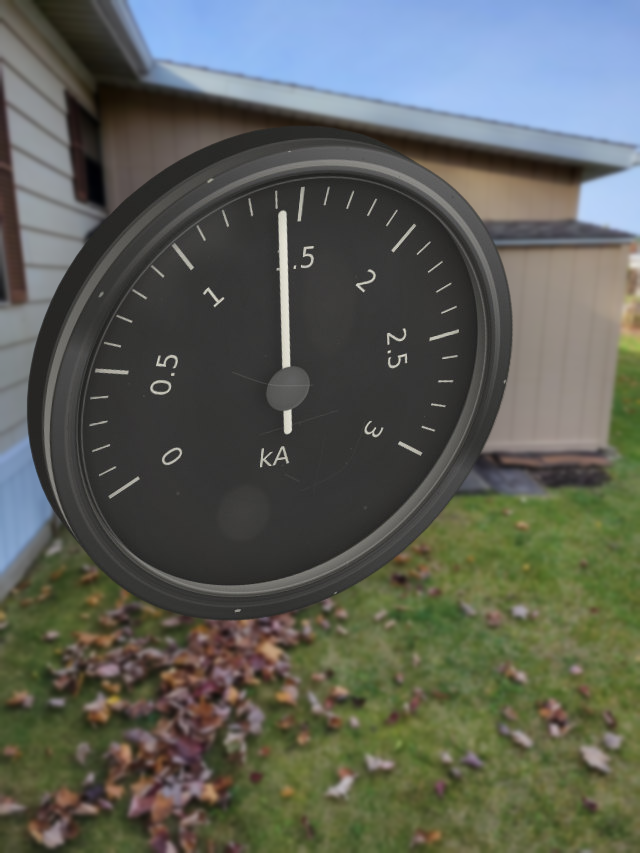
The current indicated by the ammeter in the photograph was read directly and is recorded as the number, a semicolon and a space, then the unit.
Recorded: 1.4; kA
